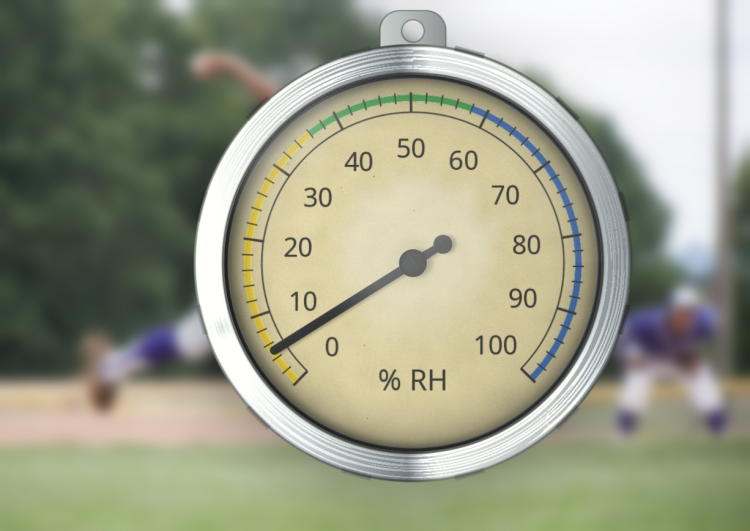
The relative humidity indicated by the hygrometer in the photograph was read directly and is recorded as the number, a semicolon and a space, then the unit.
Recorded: 5; %
